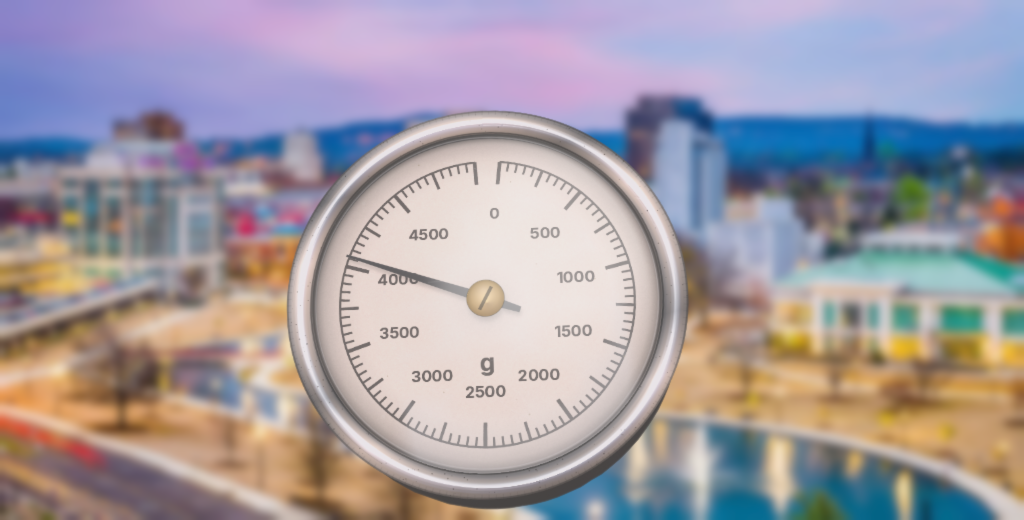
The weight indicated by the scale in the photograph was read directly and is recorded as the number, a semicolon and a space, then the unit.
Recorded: 4050; g
